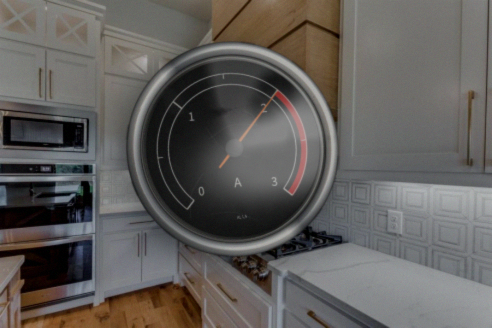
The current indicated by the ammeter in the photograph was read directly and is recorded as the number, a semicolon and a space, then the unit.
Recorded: 2; A
